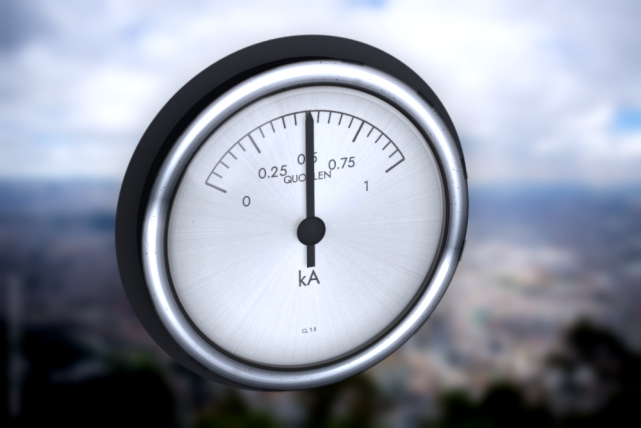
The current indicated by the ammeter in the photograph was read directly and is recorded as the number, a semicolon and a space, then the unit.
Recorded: 0.5; kA
